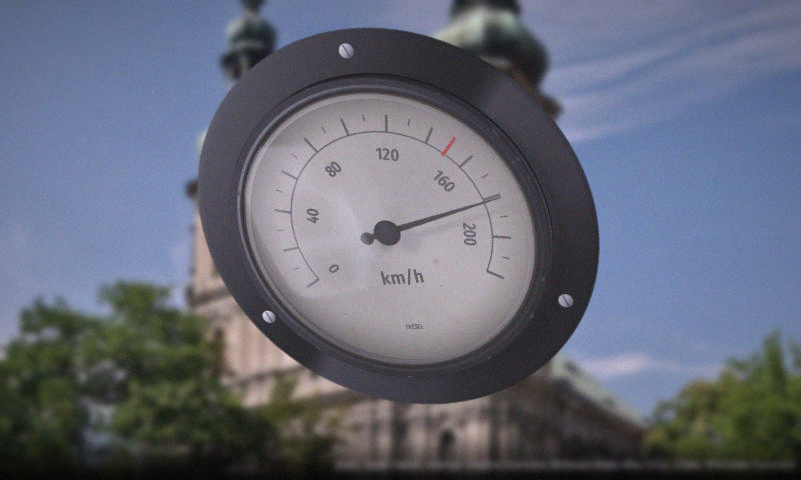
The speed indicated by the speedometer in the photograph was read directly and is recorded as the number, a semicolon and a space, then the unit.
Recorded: 180; km/h
